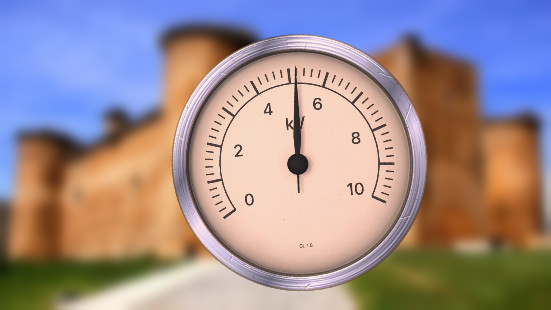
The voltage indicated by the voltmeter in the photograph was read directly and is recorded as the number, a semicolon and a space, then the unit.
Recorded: 5.2; kV
